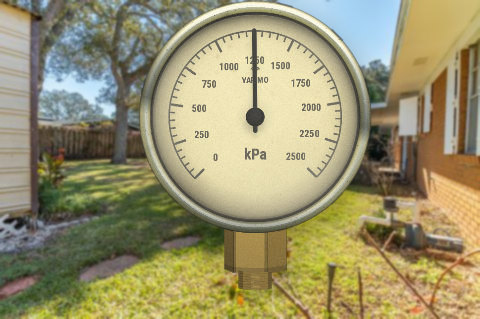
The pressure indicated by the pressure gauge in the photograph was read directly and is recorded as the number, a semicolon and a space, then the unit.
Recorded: 1250; kPa
